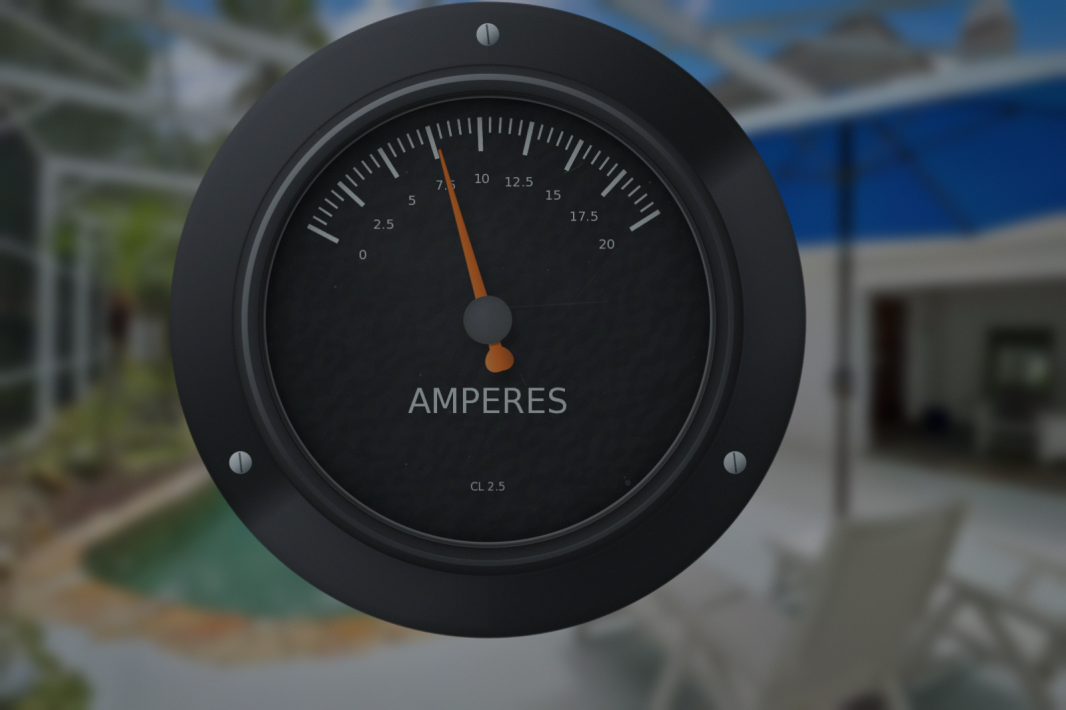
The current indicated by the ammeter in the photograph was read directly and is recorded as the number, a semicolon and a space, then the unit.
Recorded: 7.75; A
